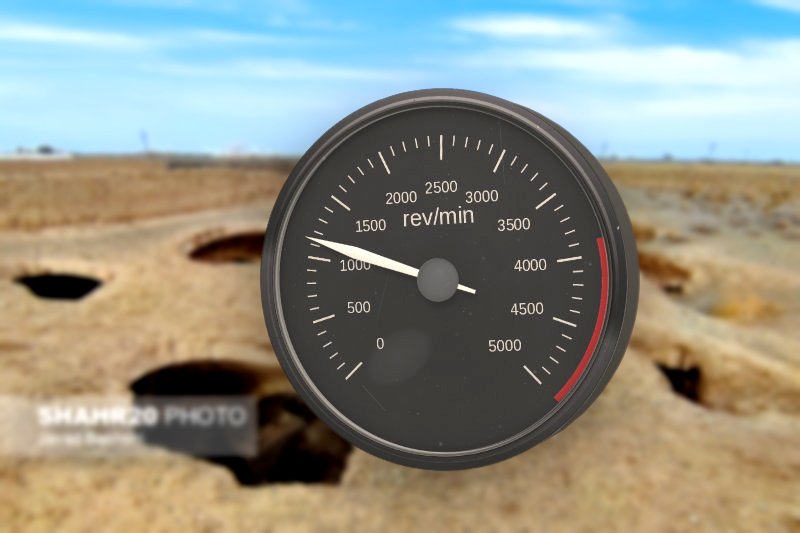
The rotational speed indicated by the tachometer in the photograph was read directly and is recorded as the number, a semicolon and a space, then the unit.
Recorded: 1150; rpm
